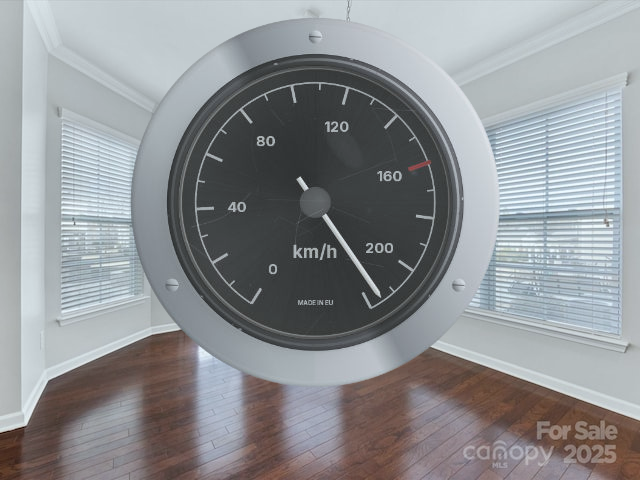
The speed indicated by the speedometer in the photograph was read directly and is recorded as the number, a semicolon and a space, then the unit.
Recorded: 215; km/h
